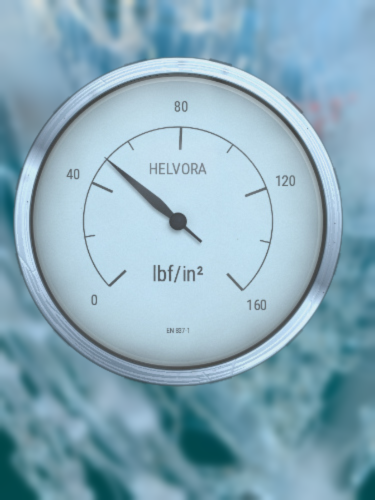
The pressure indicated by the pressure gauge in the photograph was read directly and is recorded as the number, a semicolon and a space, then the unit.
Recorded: 50; psi
